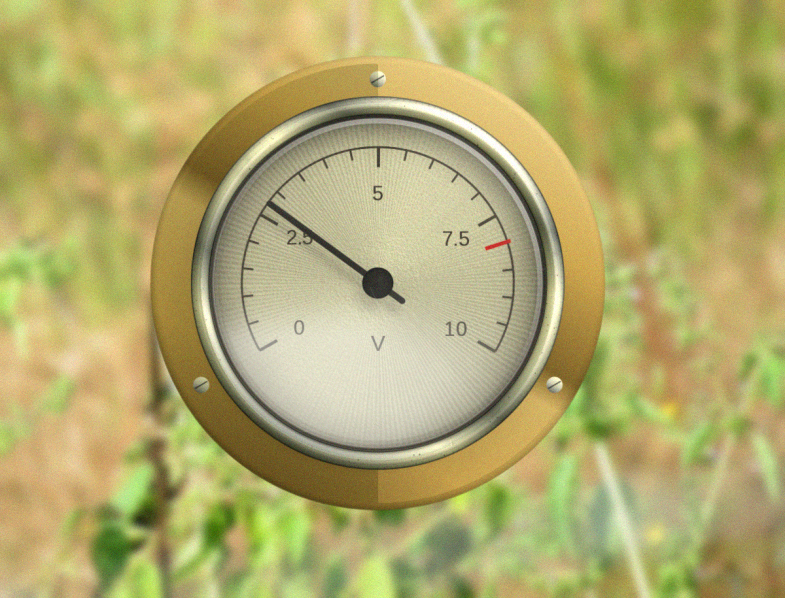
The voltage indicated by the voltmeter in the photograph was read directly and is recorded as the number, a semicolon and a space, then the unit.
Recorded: 2.75; V
